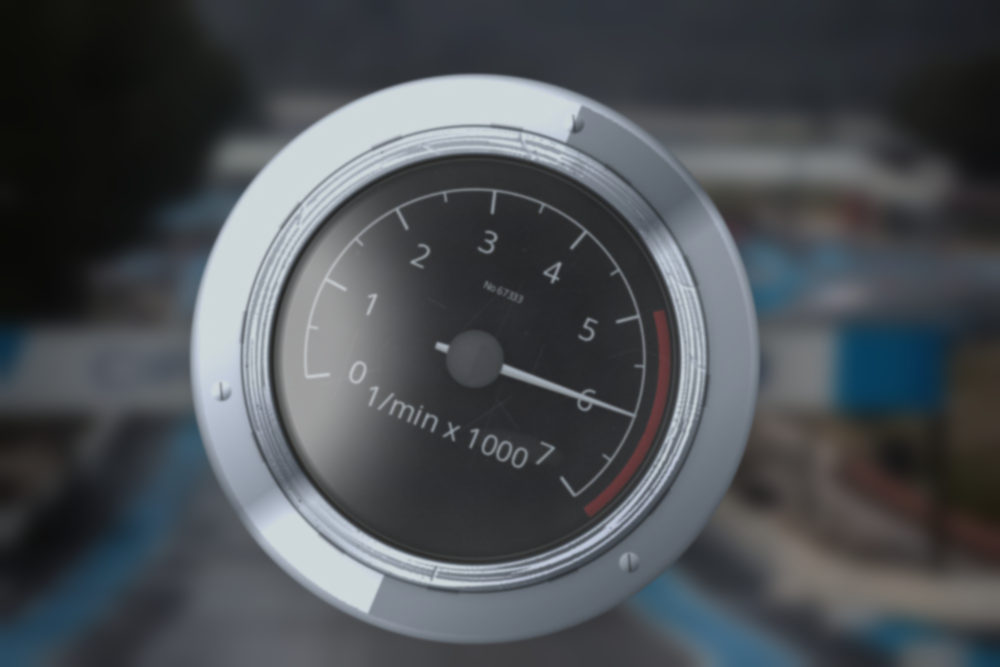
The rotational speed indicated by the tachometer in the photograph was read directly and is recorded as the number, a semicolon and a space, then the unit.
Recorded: 6000; rpm
